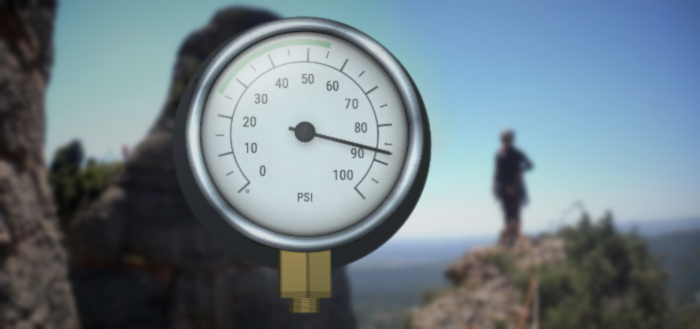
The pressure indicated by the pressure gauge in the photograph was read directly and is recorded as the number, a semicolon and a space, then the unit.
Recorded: 87.5; psi
